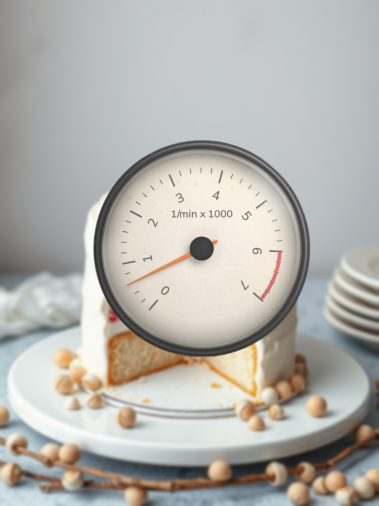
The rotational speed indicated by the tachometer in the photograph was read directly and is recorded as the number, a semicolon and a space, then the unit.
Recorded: 600; rpm
